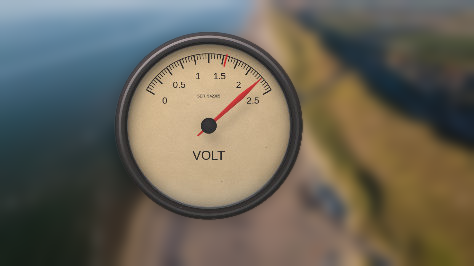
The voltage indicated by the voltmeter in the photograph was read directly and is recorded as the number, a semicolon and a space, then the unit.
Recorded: 2.25; V
